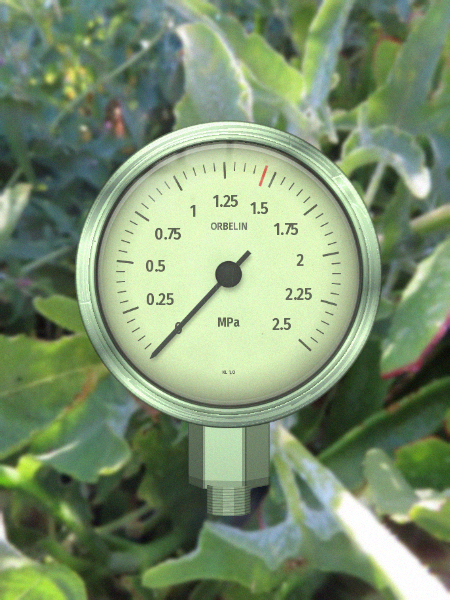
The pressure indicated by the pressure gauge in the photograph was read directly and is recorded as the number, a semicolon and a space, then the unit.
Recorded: 0; MPa
